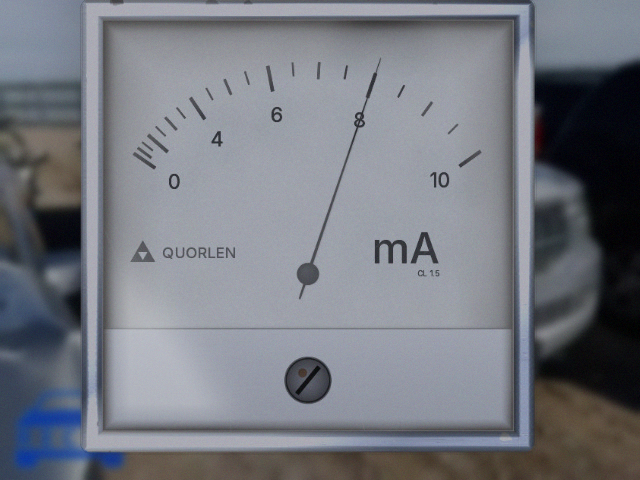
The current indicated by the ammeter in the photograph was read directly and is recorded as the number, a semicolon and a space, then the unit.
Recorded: 8; mA
